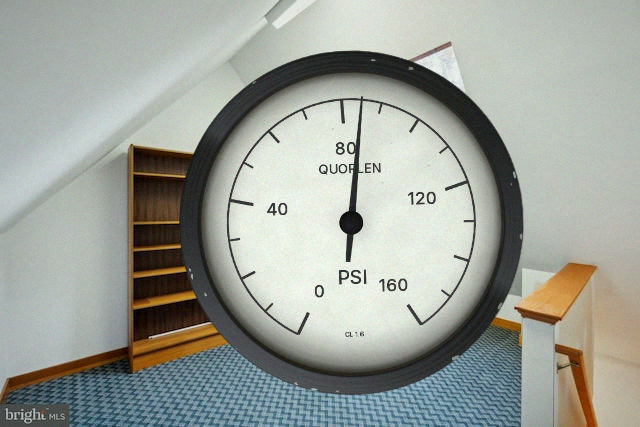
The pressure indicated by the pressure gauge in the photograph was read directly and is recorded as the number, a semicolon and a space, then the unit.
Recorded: 85; psi
